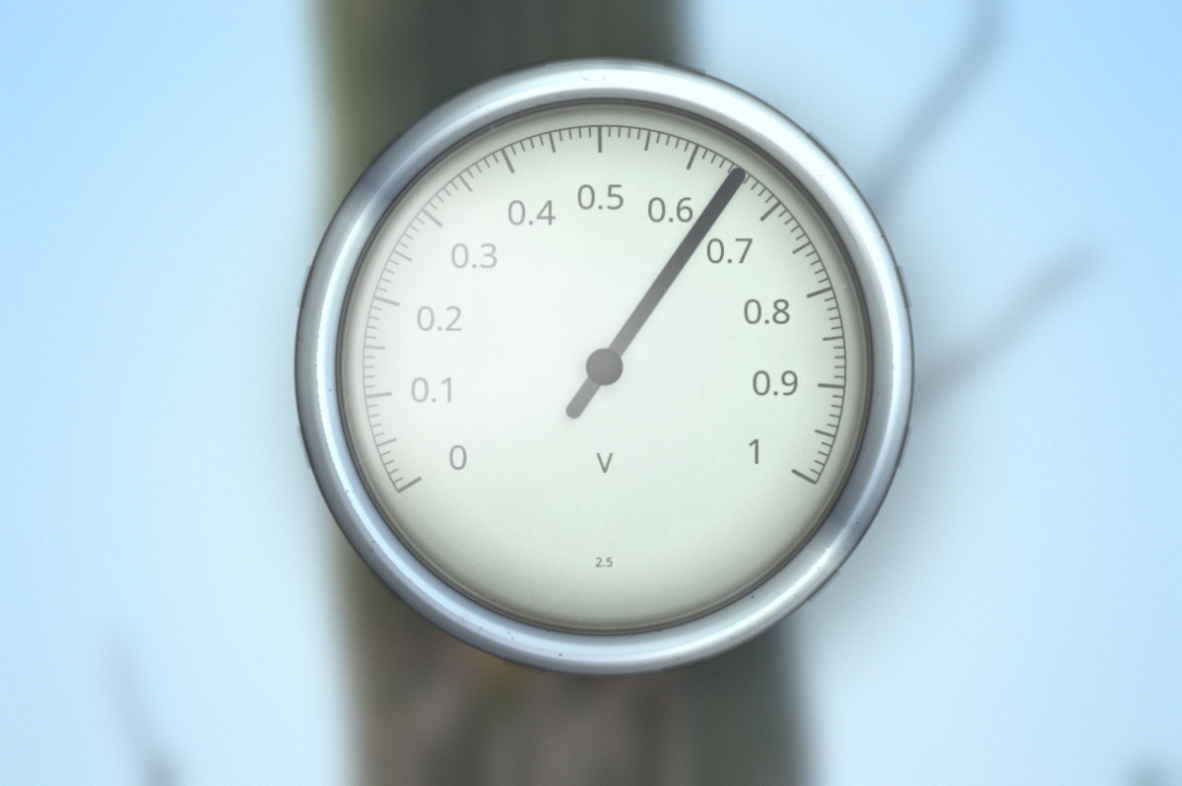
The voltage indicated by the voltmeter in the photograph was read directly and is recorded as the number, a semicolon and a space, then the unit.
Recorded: 0.65; V
